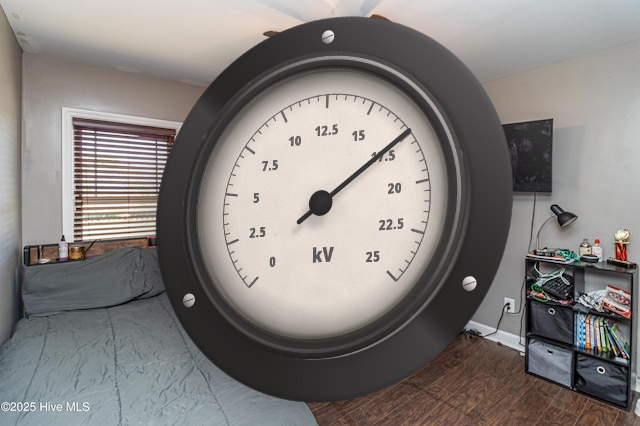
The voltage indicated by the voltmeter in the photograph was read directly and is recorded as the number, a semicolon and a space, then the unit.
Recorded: 17.5; kV
